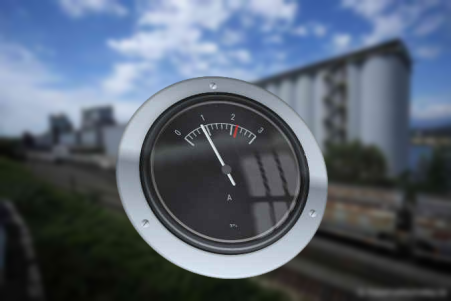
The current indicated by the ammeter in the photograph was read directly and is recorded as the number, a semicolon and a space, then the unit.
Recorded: 0.8; A
